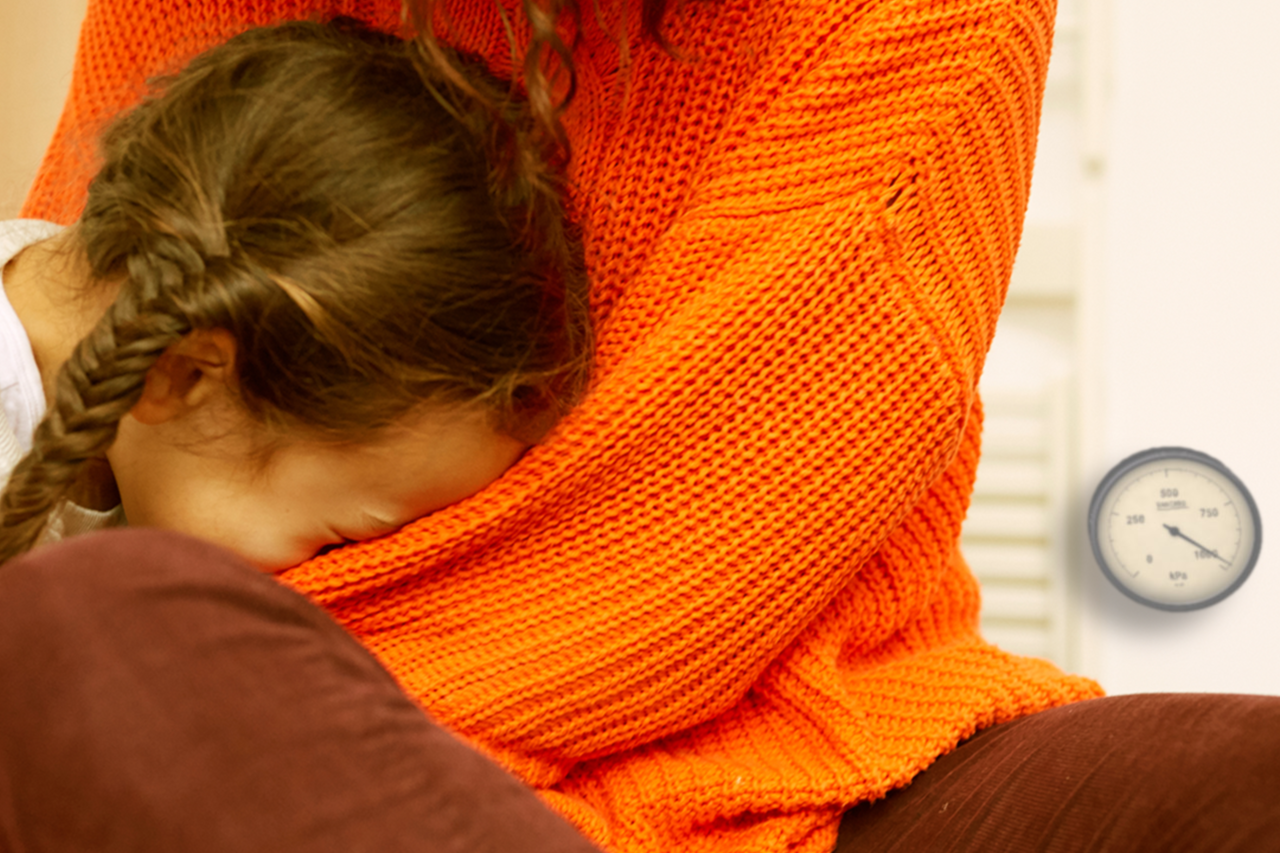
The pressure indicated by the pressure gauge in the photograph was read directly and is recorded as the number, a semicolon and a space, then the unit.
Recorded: 975; kPa
